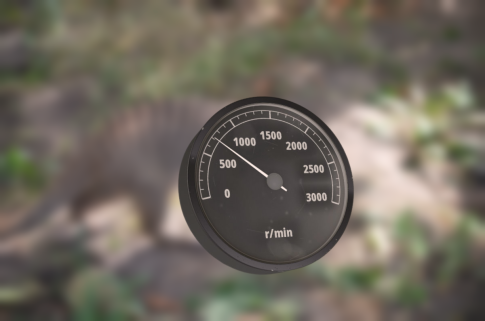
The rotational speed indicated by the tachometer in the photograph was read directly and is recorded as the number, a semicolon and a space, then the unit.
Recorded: 700; rpm
